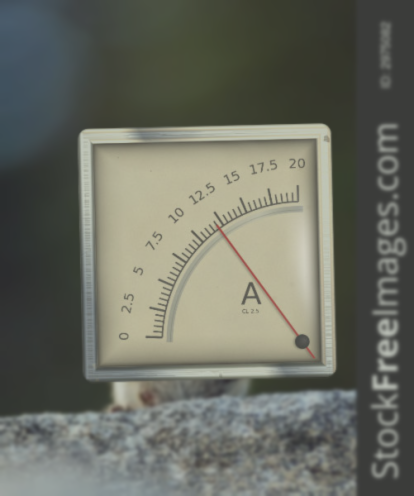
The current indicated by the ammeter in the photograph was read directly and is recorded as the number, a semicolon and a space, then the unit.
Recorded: 12; A
